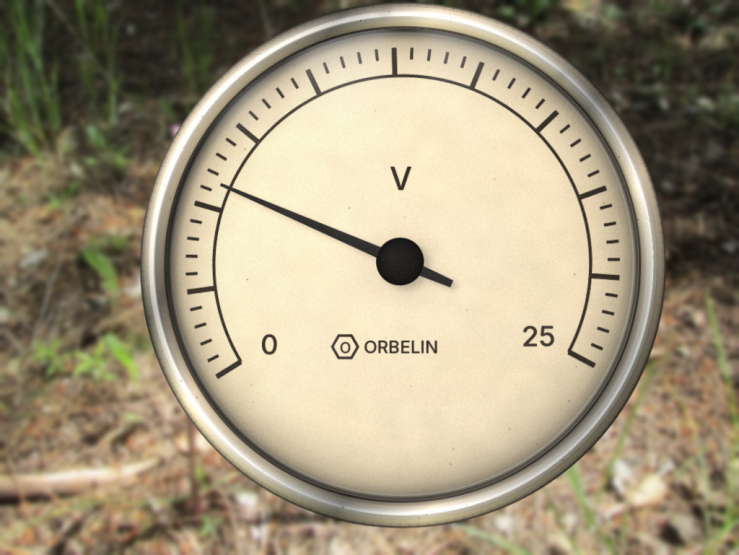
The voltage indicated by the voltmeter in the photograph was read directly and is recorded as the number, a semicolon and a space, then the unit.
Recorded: 5.75; V
